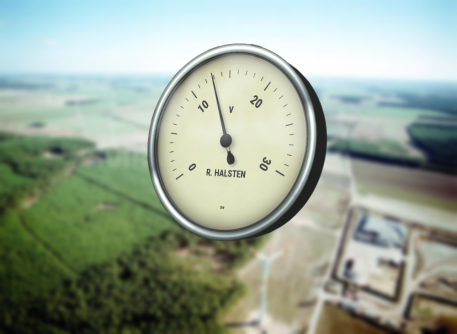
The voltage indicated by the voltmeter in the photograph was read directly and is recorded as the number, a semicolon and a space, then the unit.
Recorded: 13; V
